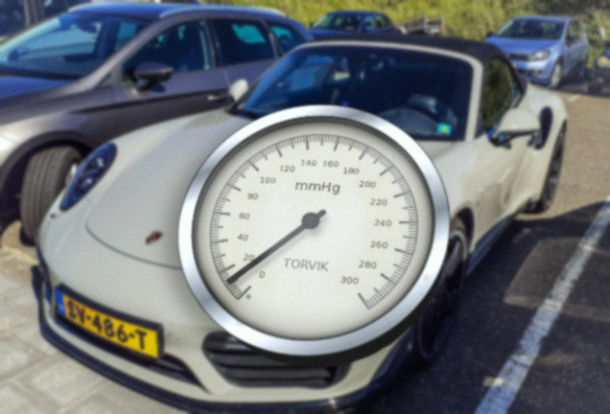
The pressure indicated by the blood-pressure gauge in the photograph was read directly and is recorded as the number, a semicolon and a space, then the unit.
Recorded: 10; mmHg
